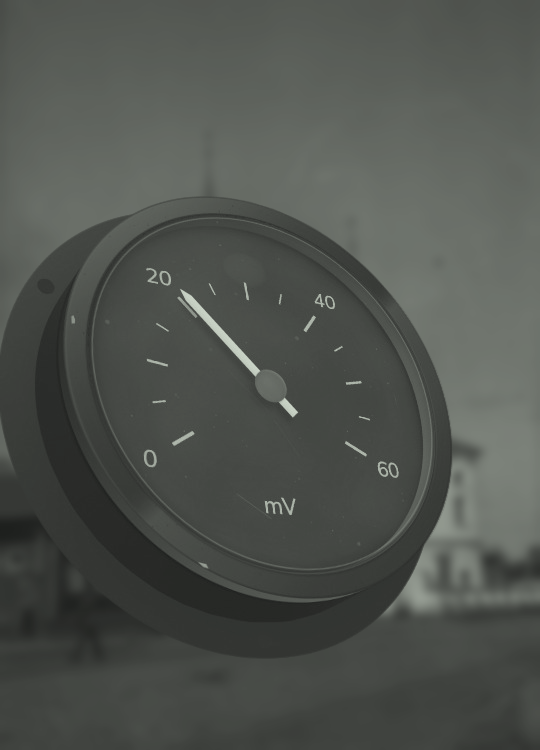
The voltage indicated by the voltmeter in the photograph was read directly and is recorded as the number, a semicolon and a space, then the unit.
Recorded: 20; mV
